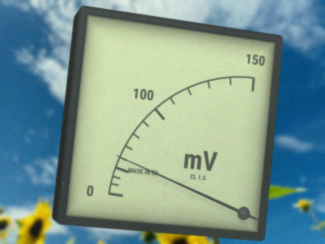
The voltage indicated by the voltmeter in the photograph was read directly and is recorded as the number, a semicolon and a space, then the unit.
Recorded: 60; mV
